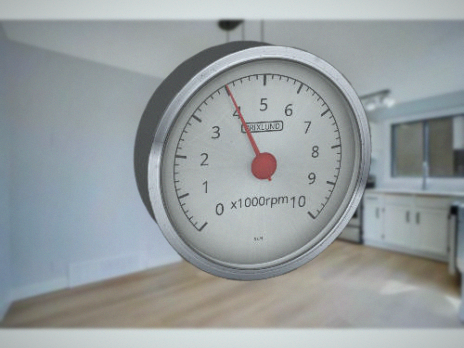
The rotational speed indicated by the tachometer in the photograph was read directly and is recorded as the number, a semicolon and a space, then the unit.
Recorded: 4000; rpm
